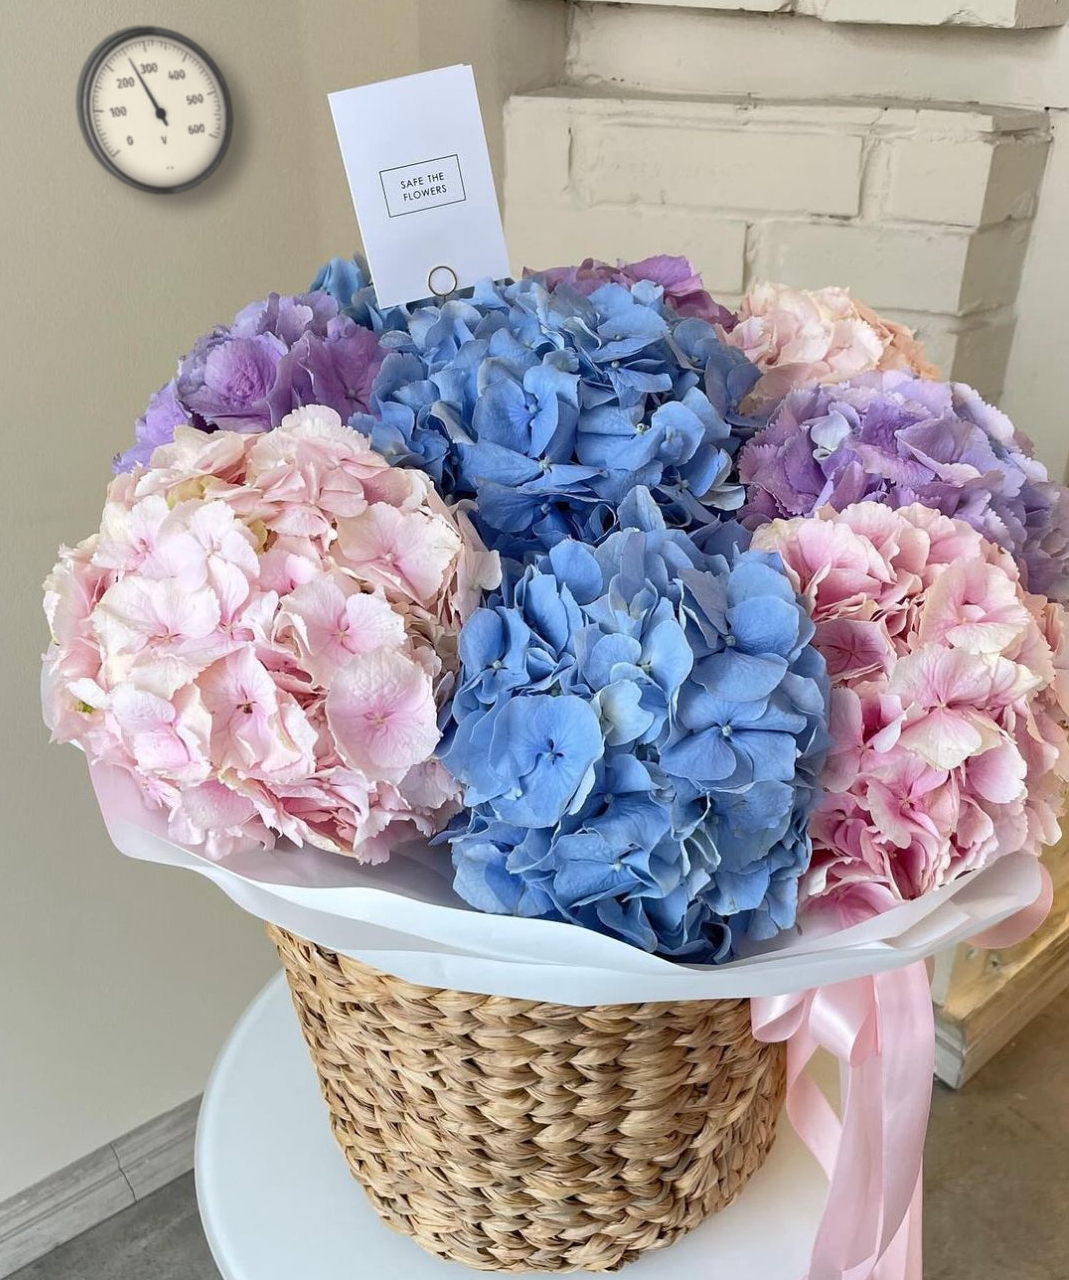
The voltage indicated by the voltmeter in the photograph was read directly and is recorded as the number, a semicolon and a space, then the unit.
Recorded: 250; V
